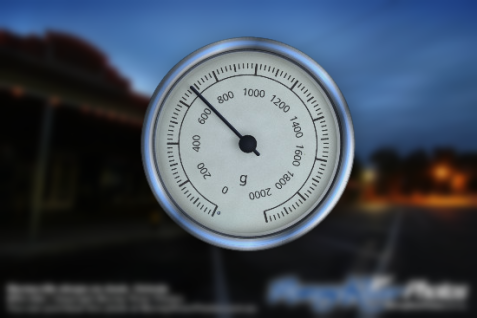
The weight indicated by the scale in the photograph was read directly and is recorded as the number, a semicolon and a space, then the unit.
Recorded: 680; g
